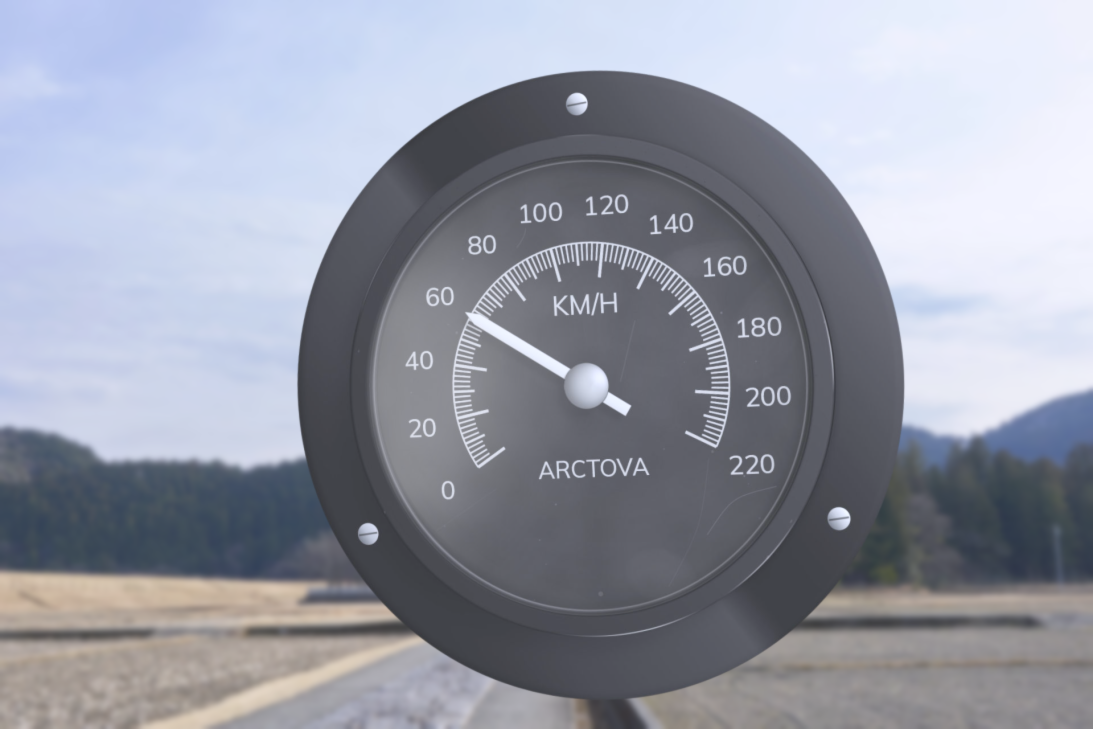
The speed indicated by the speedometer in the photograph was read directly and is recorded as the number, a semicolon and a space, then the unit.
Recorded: 60; km/h
